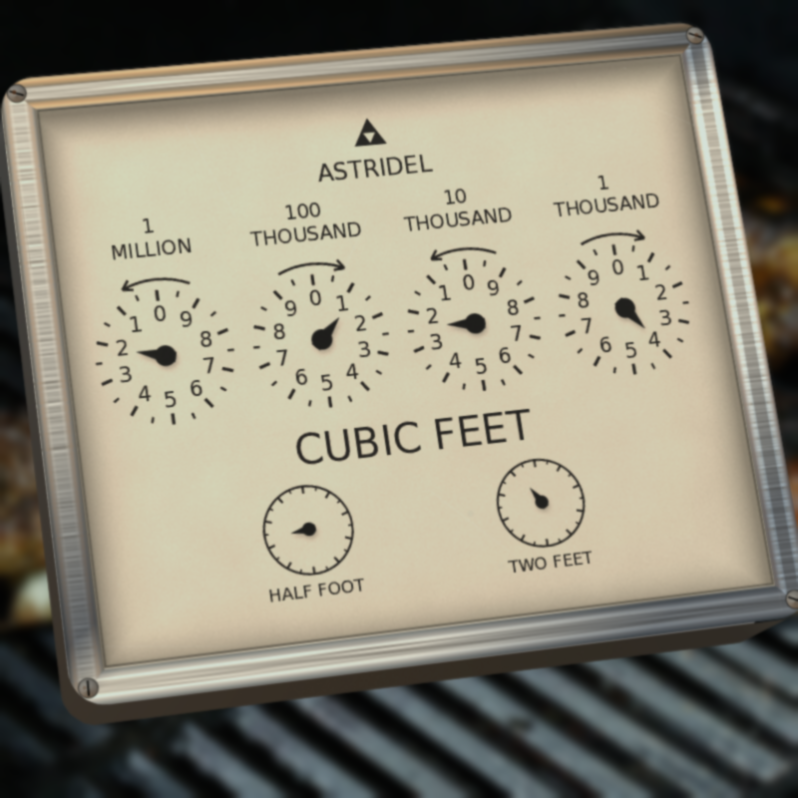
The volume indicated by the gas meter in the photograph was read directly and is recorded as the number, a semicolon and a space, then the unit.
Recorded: 212400; ft³
